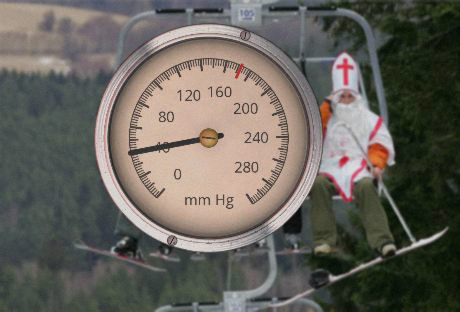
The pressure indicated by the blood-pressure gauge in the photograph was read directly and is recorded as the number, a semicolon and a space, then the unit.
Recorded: 40; mmHg
